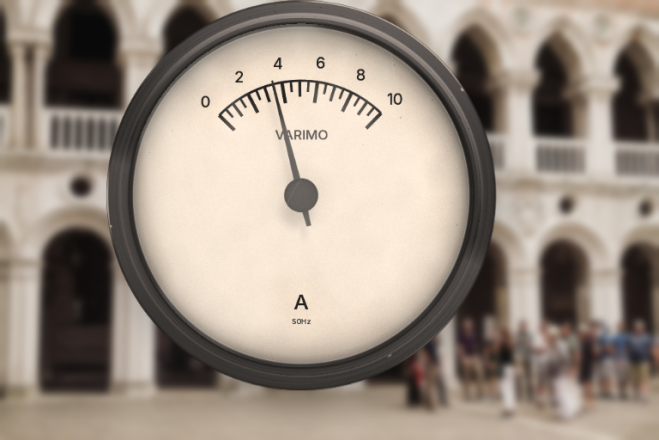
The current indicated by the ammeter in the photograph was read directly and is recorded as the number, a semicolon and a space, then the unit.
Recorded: 3.5; A
